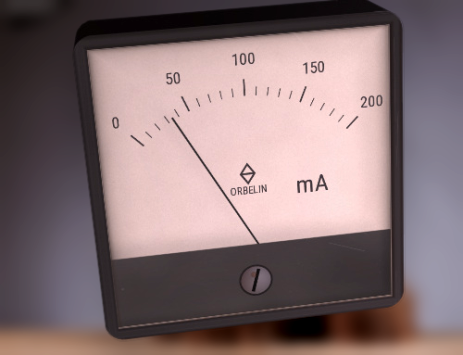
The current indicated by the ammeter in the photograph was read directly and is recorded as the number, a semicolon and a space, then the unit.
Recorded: 35; mA
